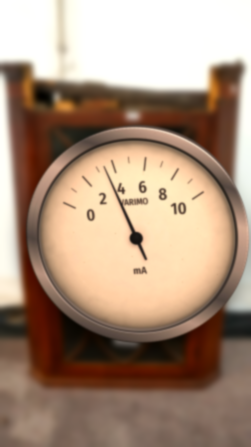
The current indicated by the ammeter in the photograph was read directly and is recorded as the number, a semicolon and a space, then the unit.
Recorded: 3.5; mA
